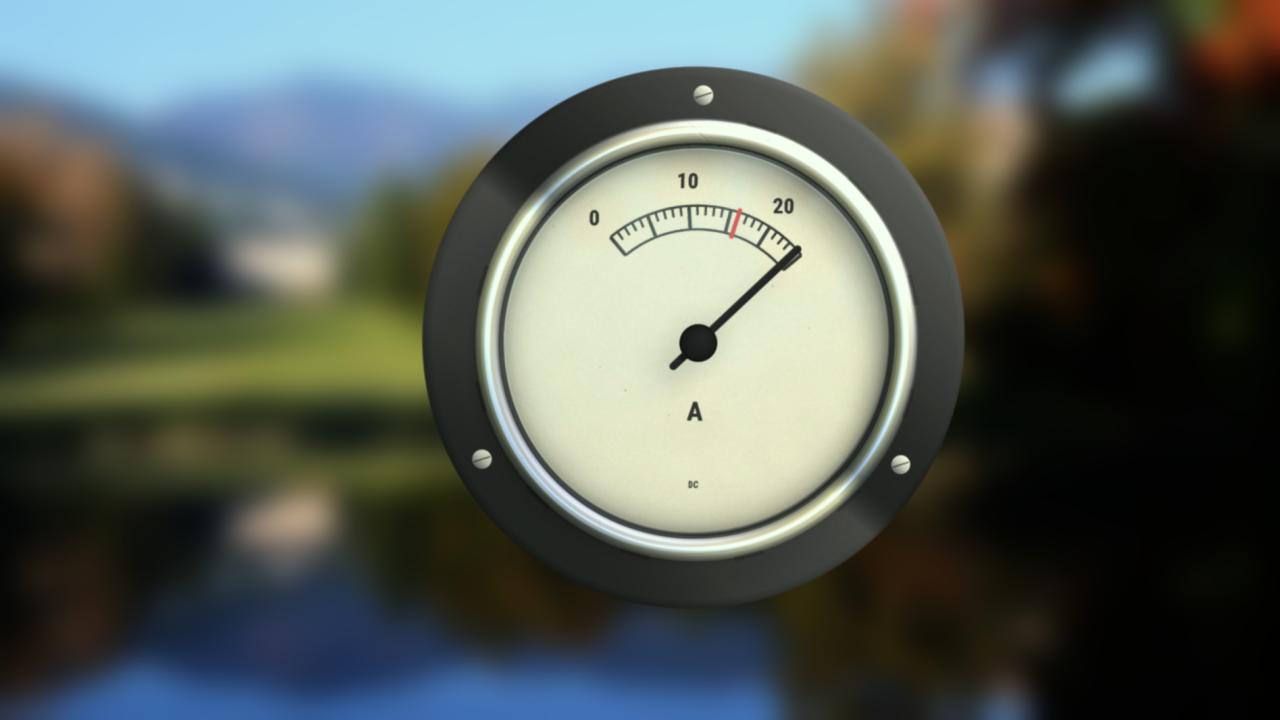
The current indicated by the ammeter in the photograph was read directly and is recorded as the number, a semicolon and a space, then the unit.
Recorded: 24; A
